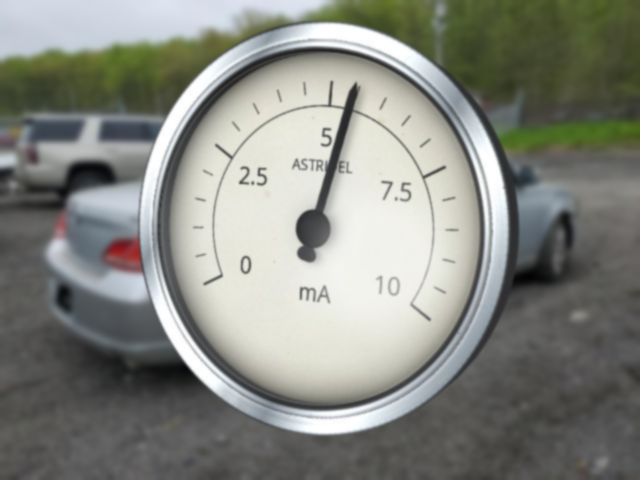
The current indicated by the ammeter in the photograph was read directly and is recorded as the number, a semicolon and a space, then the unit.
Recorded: 5.5; mA
